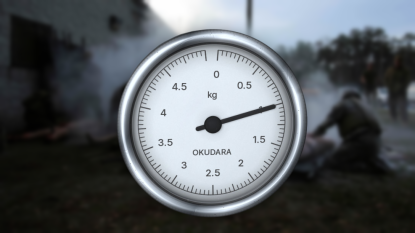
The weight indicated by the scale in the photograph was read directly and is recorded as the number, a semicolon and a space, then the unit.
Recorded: 1; kg
